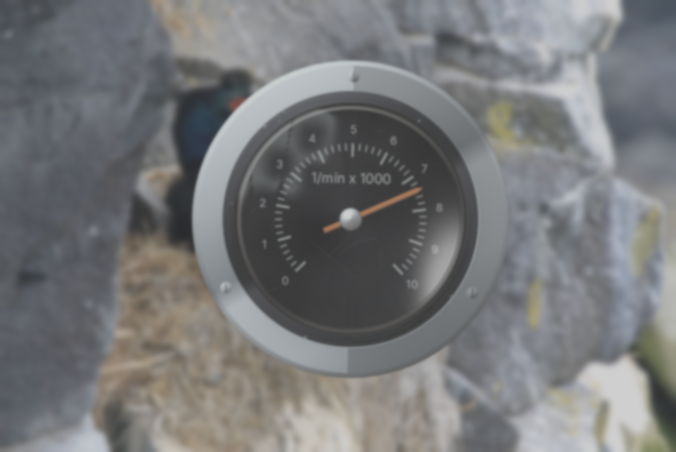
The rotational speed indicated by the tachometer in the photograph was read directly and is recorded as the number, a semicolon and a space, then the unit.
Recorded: 7400; rpm
